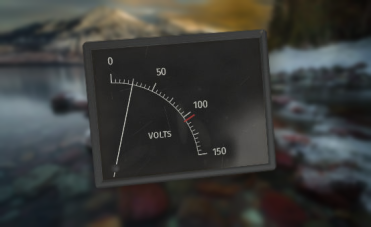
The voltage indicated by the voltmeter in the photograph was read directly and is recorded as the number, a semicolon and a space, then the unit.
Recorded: 25; V
